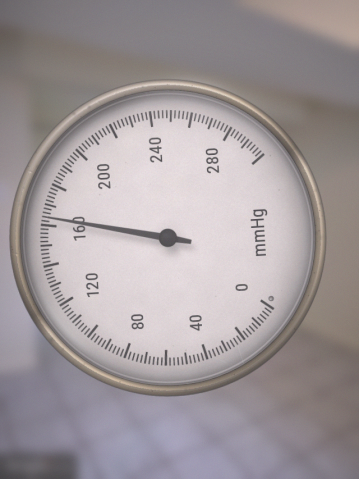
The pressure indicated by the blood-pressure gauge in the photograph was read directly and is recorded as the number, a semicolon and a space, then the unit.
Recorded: 164; mmHg
